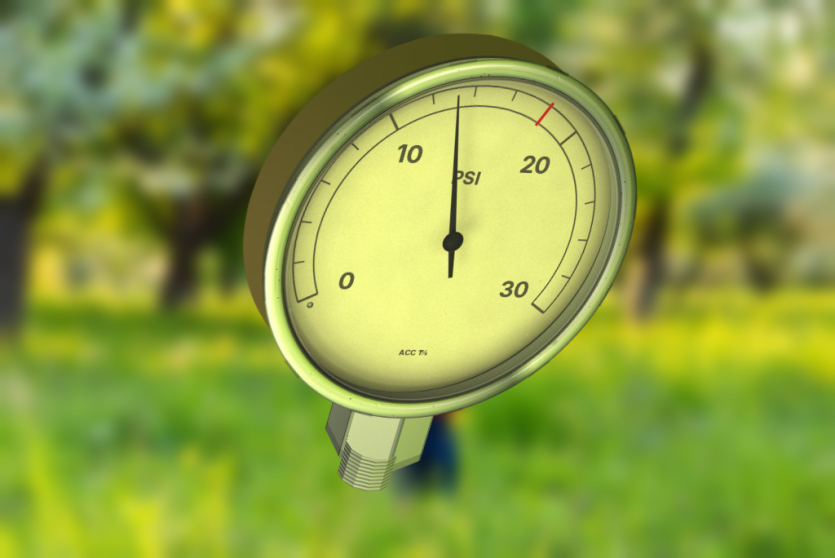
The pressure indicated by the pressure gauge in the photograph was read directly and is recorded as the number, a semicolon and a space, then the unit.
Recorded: 13; psi
